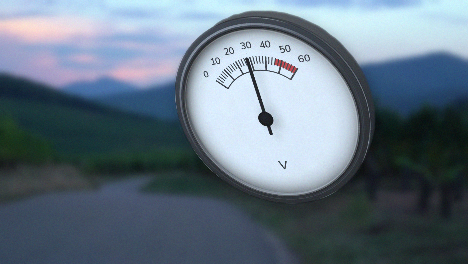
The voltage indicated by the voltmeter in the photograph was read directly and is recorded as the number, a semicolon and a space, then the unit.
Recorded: 30; V
